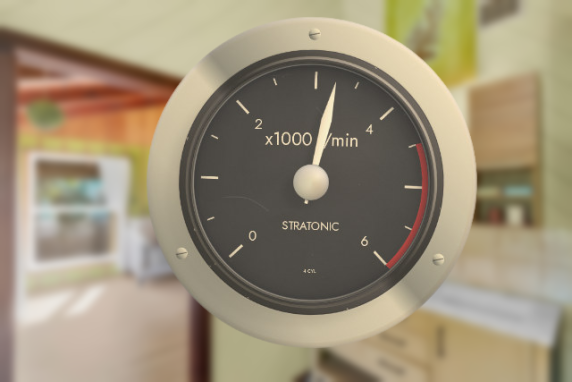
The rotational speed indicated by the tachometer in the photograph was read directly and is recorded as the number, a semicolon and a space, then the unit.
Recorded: 3250; rpm
